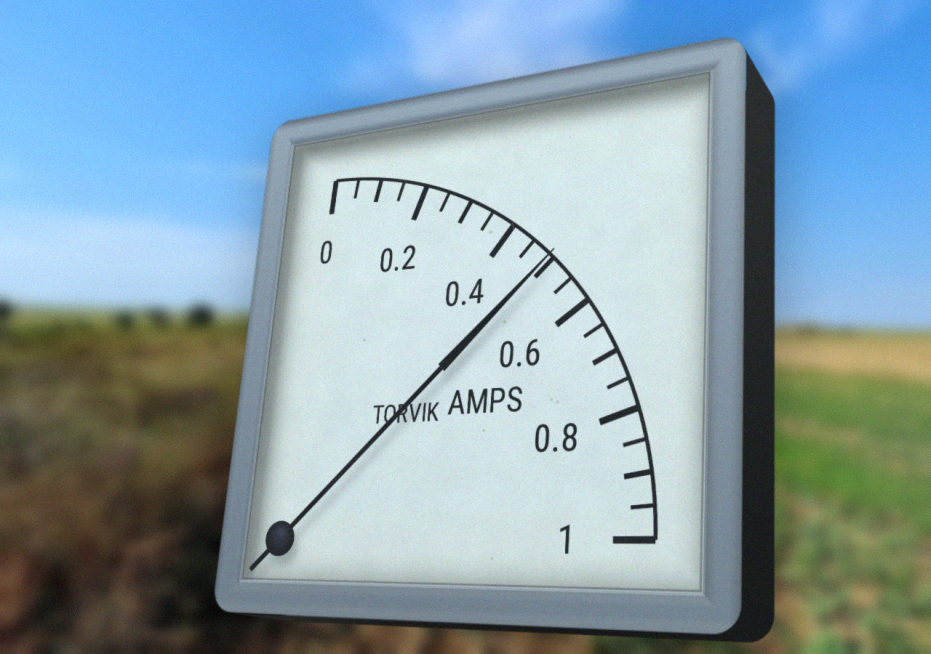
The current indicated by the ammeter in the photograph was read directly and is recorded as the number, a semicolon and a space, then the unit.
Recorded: 0.5; A
